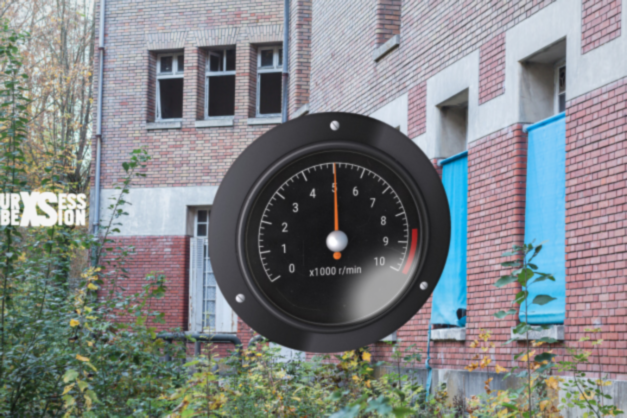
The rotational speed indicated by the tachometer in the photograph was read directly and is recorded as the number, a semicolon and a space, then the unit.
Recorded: 5000; rpm
